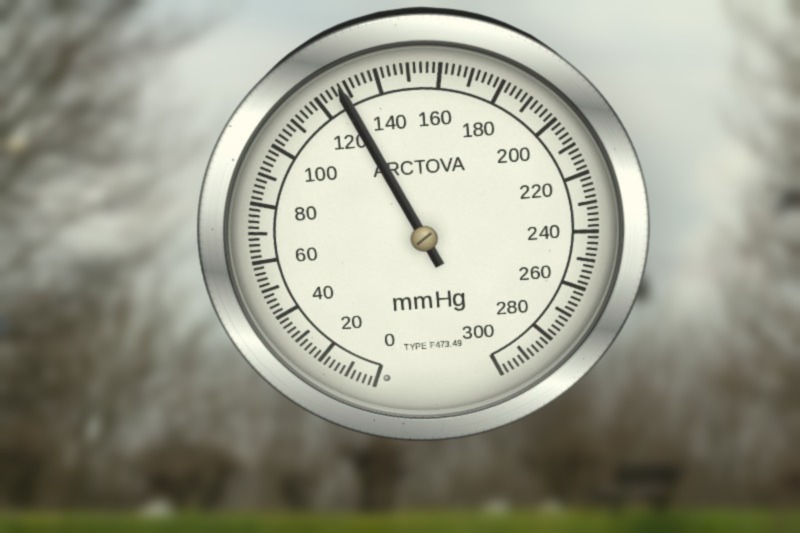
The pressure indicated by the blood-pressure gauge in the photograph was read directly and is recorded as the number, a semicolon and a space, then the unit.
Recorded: 128; mmHg
